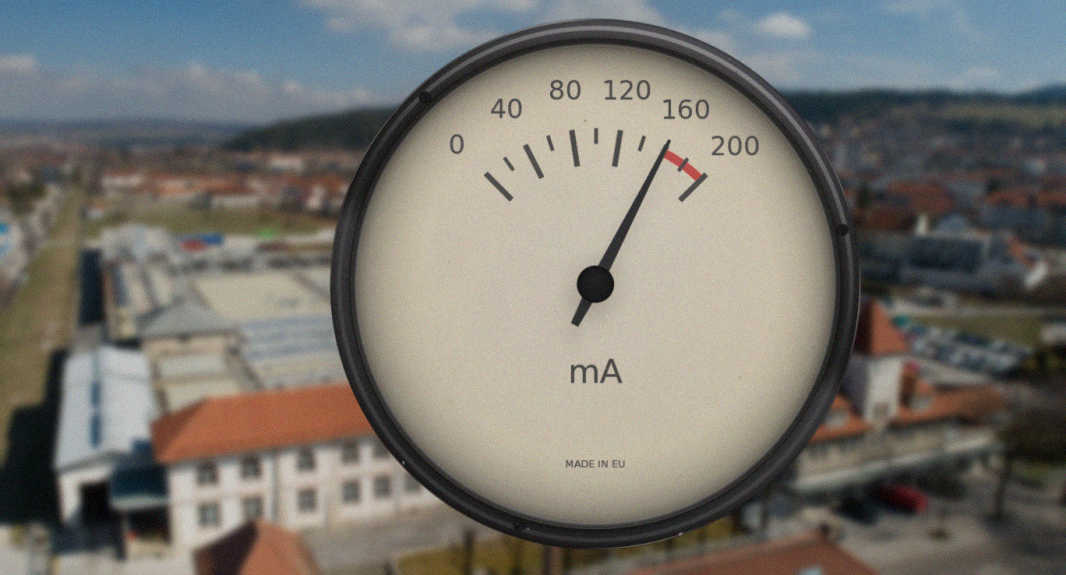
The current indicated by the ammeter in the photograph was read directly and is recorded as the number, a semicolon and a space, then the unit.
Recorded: 160; mA
